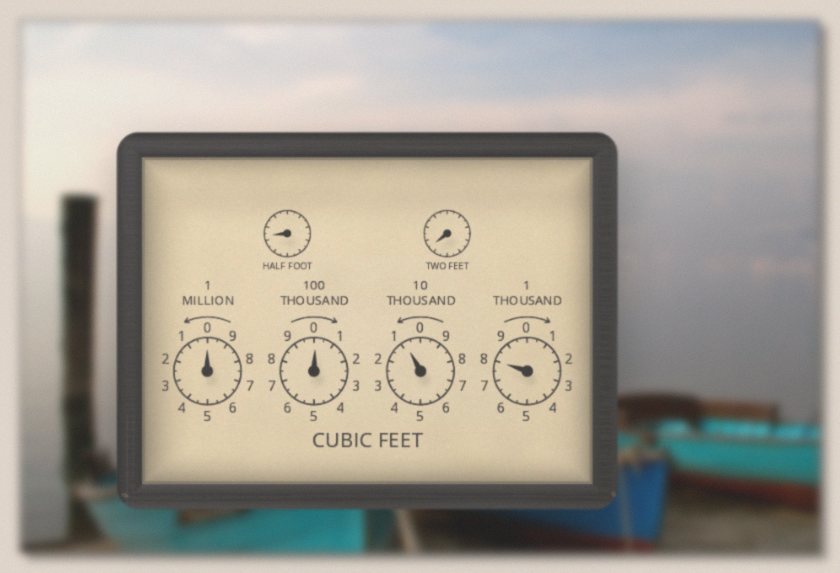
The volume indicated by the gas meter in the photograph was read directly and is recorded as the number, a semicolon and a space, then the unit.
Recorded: 800; ft³
